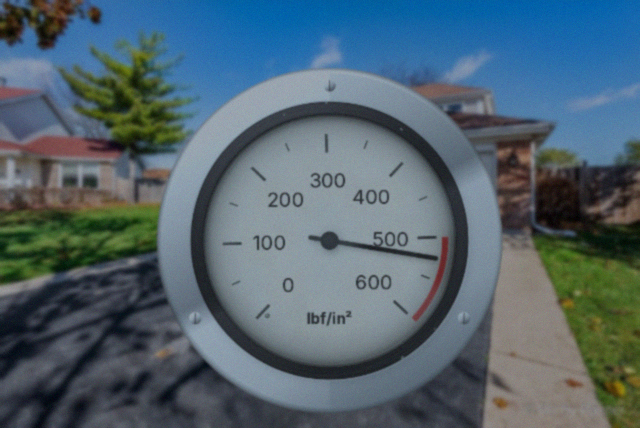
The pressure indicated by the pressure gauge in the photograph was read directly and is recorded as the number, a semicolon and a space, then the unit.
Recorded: 525; psi
